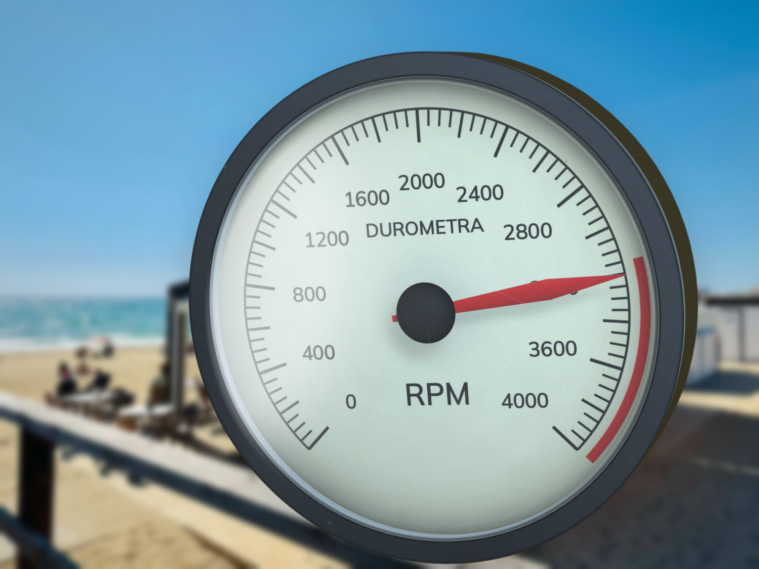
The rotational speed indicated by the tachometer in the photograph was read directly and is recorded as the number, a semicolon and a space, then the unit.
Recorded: 3200; rpm
